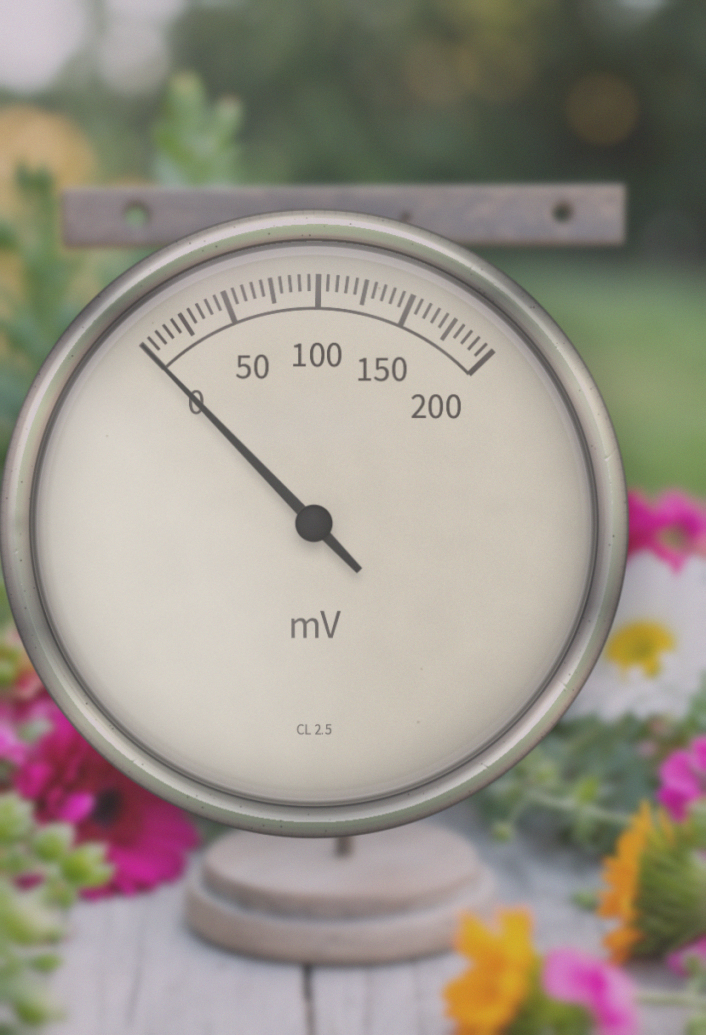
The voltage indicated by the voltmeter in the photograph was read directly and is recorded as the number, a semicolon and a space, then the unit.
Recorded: 0; mV
